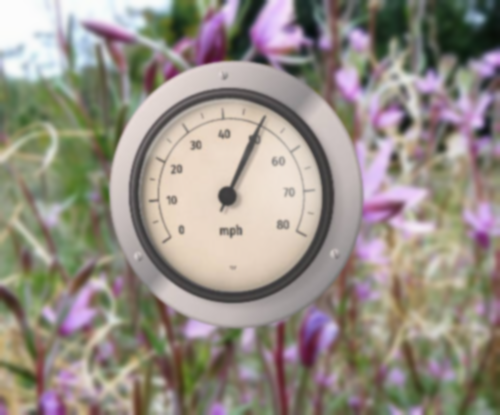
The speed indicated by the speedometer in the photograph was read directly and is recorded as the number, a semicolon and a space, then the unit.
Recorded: 50; mph
